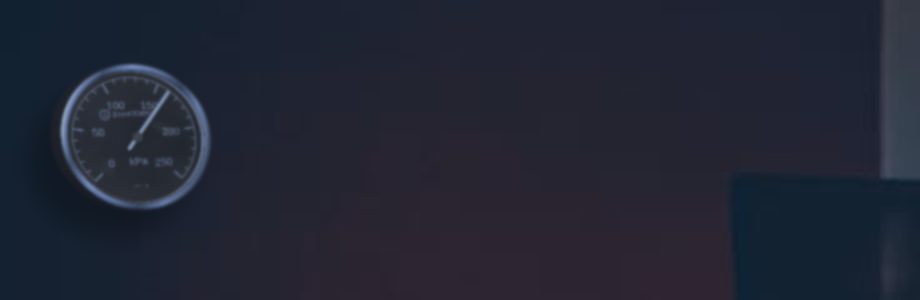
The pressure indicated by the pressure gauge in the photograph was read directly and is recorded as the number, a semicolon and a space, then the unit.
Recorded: 160; kPa
